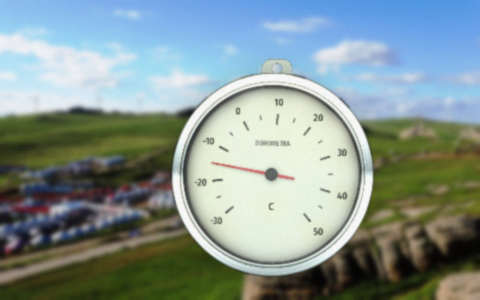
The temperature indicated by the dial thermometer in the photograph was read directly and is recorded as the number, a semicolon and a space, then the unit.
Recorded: -15; °C
